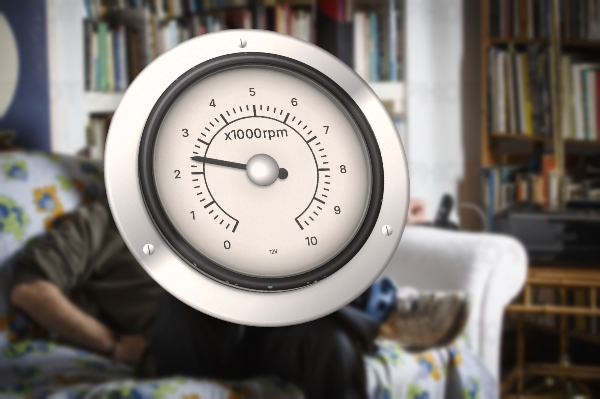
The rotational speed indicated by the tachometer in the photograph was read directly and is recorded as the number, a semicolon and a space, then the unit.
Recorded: 2400; rpm
